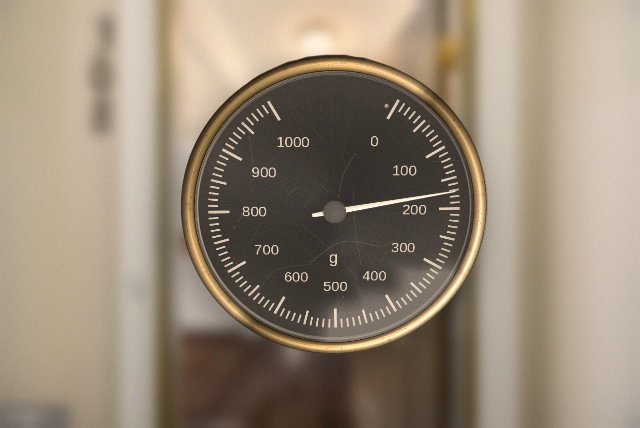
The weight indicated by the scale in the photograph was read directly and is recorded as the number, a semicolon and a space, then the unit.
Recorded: 170; g
